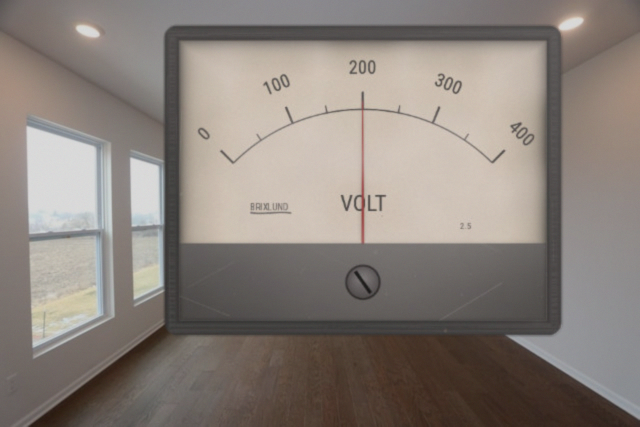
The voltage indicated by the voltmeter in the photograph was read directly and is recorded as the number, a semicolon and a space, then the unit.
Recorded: 200; V
